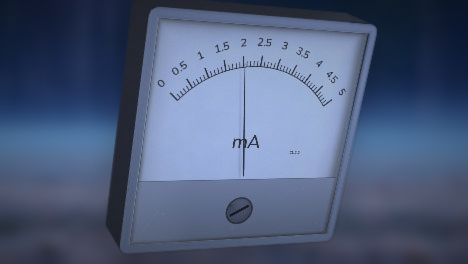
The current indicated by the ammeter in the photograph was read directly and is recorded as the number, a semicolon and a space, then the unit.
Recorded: 2; mA
